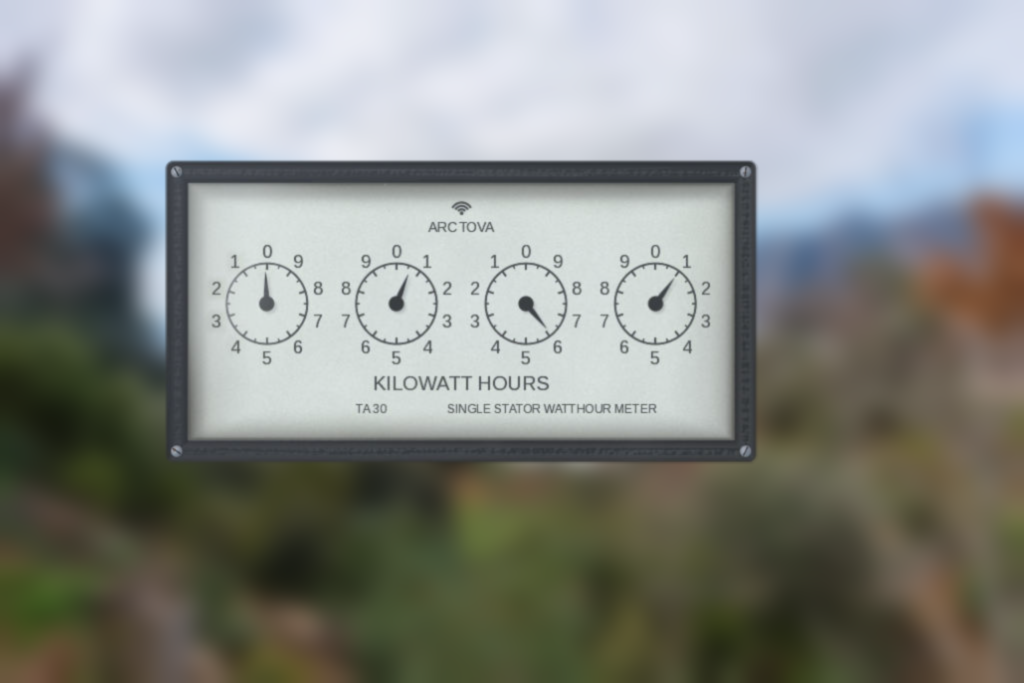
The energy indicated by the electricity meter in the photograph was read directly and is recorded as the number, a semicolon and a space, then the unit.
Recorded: 61; kWh
